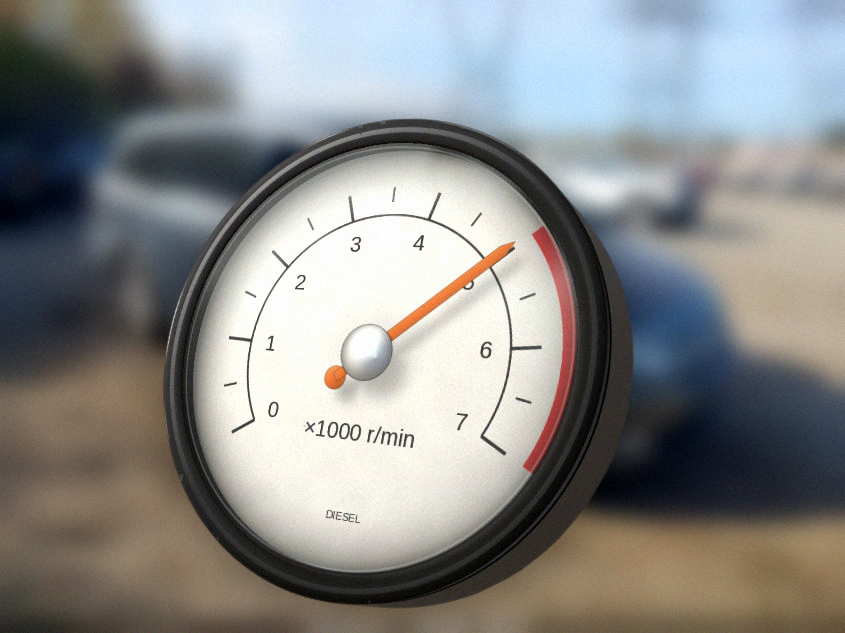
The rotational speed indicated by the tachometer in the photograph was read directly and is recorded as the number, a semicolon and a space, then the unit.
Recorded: 5000; rpm
